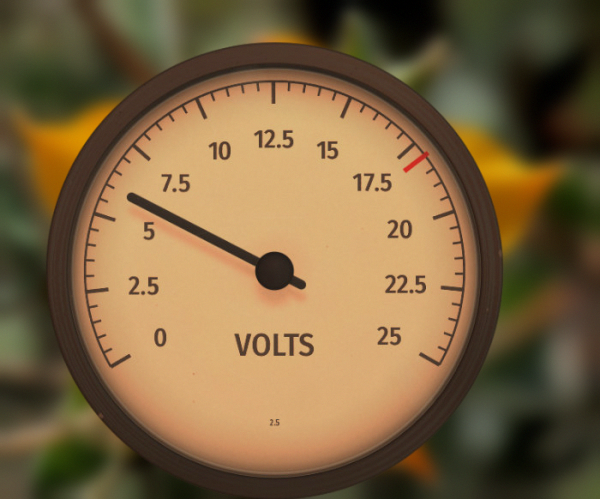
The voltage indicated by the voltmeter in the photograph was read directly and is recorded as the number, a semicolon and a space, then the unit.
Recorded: 6; V
